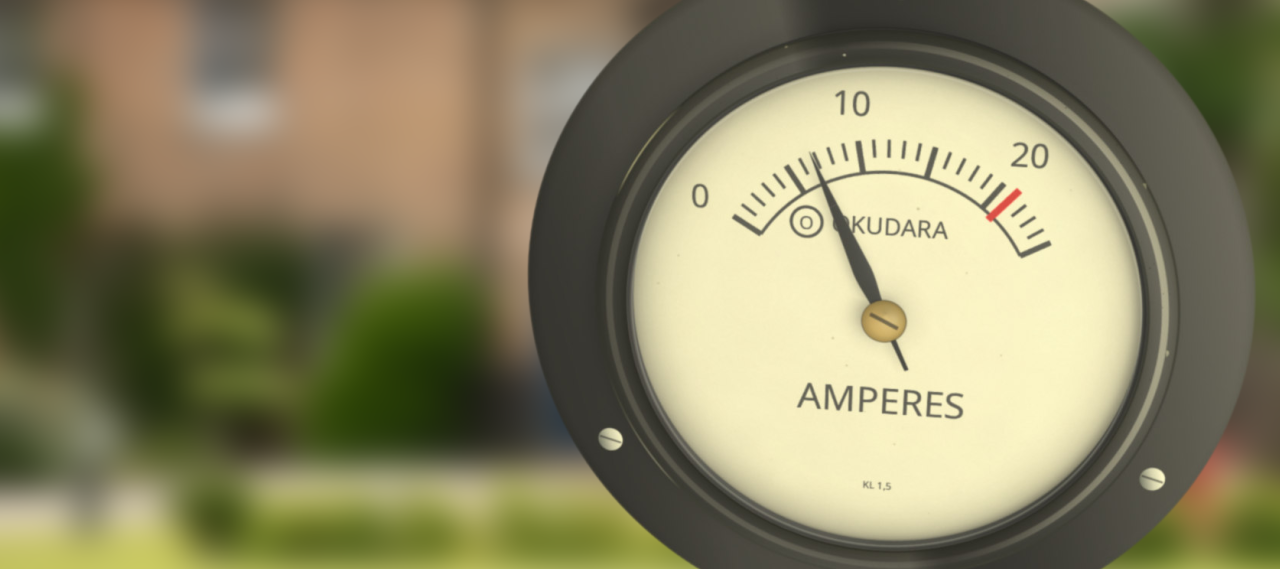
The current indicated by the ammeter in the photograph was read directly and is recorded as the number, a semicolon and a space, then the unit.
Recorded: 7; A
